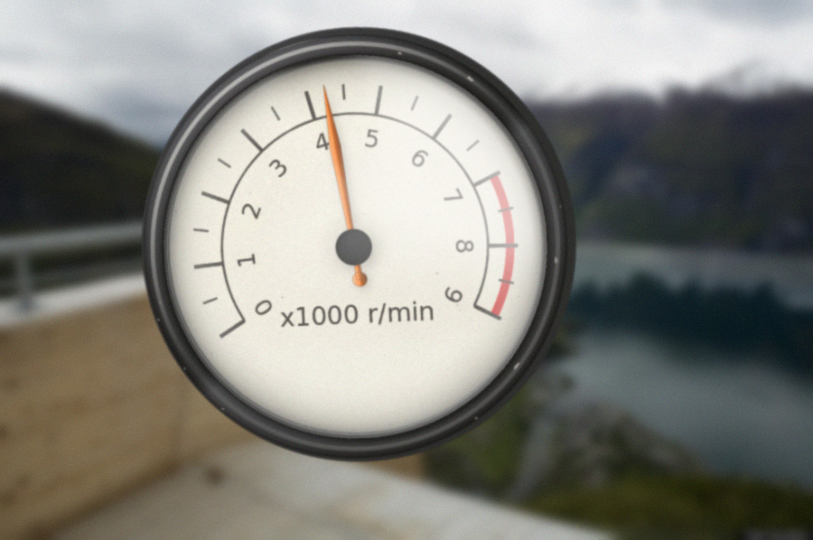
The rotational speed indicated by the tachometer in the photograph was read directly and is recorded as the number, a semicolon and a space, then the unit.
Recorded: 4250; rpm
